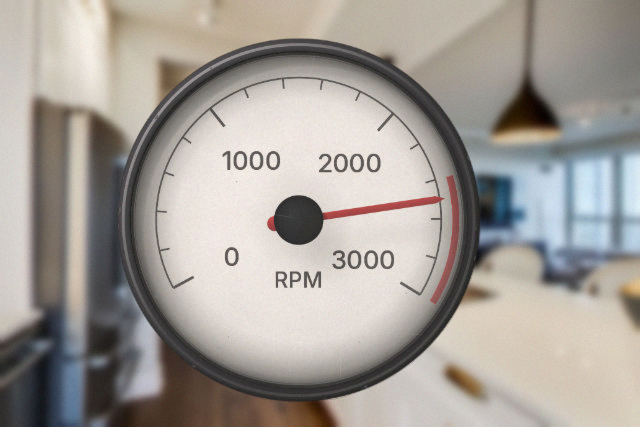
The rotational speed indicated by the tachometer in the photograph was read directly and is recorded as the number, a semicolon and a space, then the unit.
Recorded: 2500; rpm
